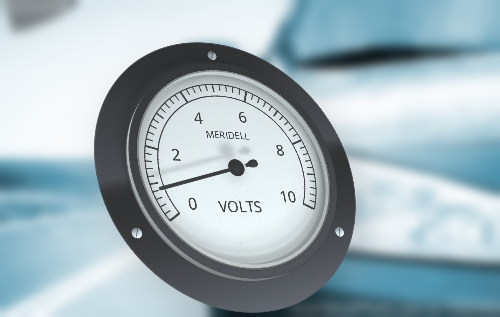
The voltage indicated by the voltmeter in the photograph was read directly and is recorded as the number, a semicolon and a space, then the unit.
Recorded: 0.8; V
